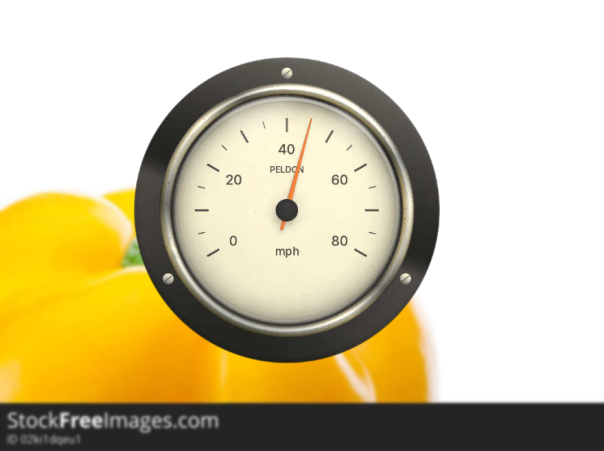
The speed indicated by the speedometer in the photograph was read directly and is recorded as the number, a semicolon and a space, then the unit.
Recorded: 45; mph
